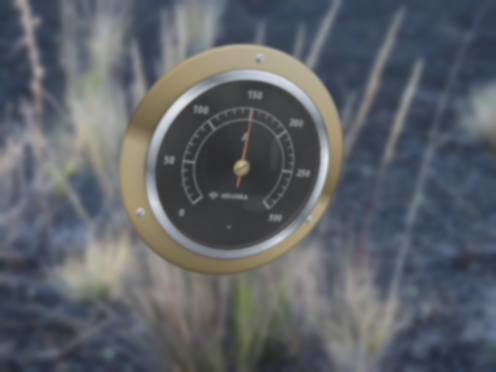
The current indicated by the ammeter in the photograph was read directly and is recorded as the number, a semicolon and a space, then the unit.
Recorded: 150; A
